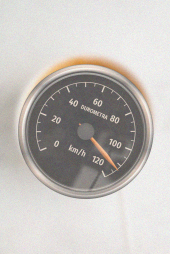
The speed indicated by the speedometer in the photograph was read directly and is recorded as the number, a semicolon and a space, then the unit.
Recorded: 112.5; km/h
